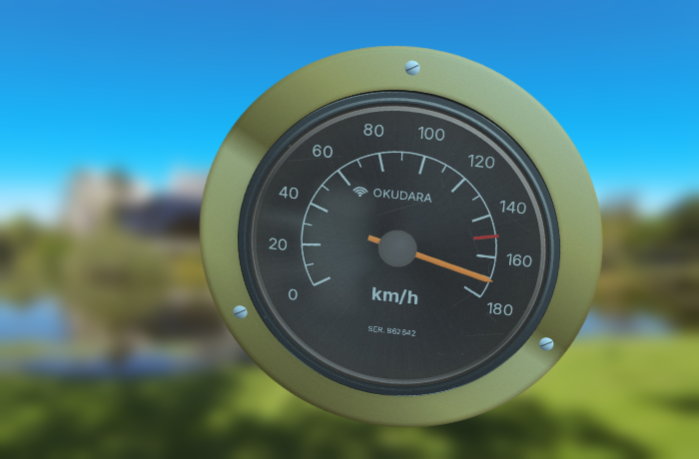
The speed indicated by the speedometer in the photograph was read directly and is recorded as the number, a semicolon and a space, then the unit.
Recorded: 170; km/h
